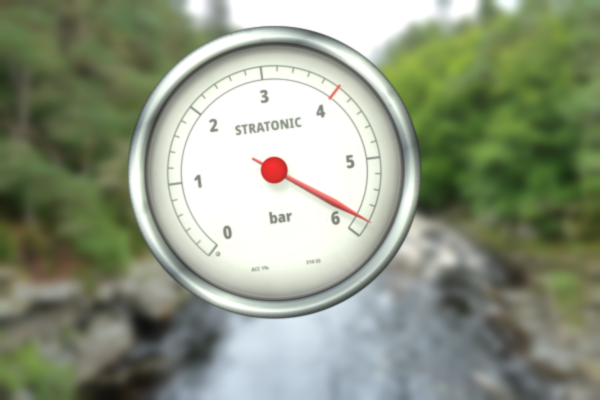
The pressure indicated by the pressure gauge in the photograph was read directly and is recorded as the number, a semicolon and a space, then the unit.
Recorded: 5.8; bar
